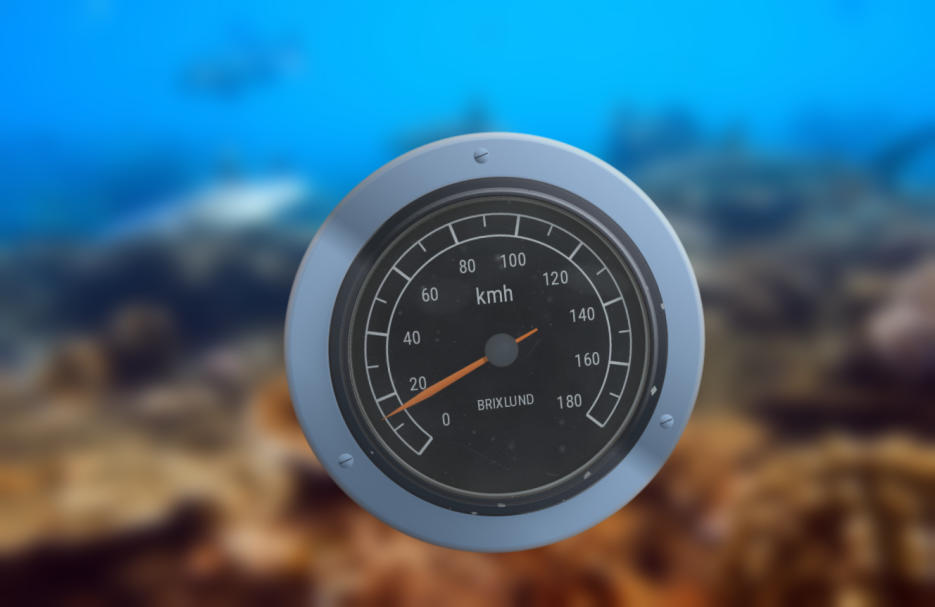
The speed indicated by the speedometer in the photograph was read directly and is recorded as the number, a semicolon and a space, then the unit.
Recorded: 15; km/h
